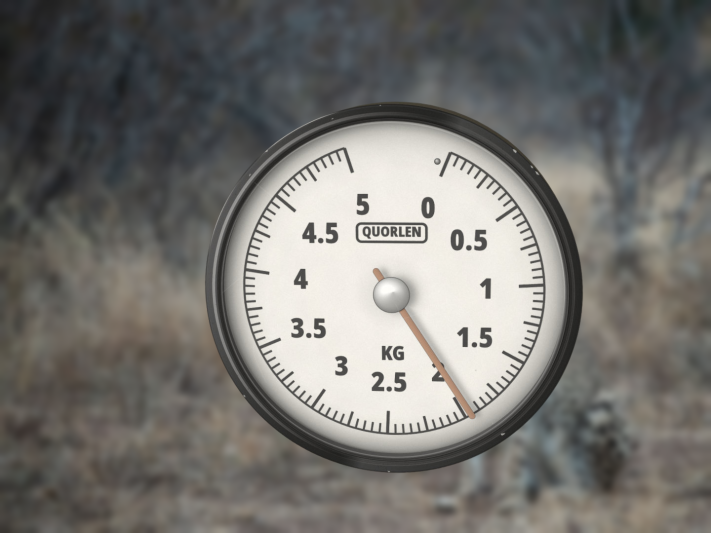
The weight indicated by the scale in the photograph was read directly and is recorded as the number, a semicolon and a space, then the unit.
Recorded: 1.95; kg
